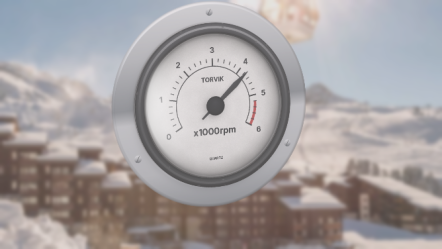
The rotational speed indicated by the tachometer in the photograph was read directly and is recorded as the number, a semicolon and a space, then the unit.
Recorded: 4200; rpm
